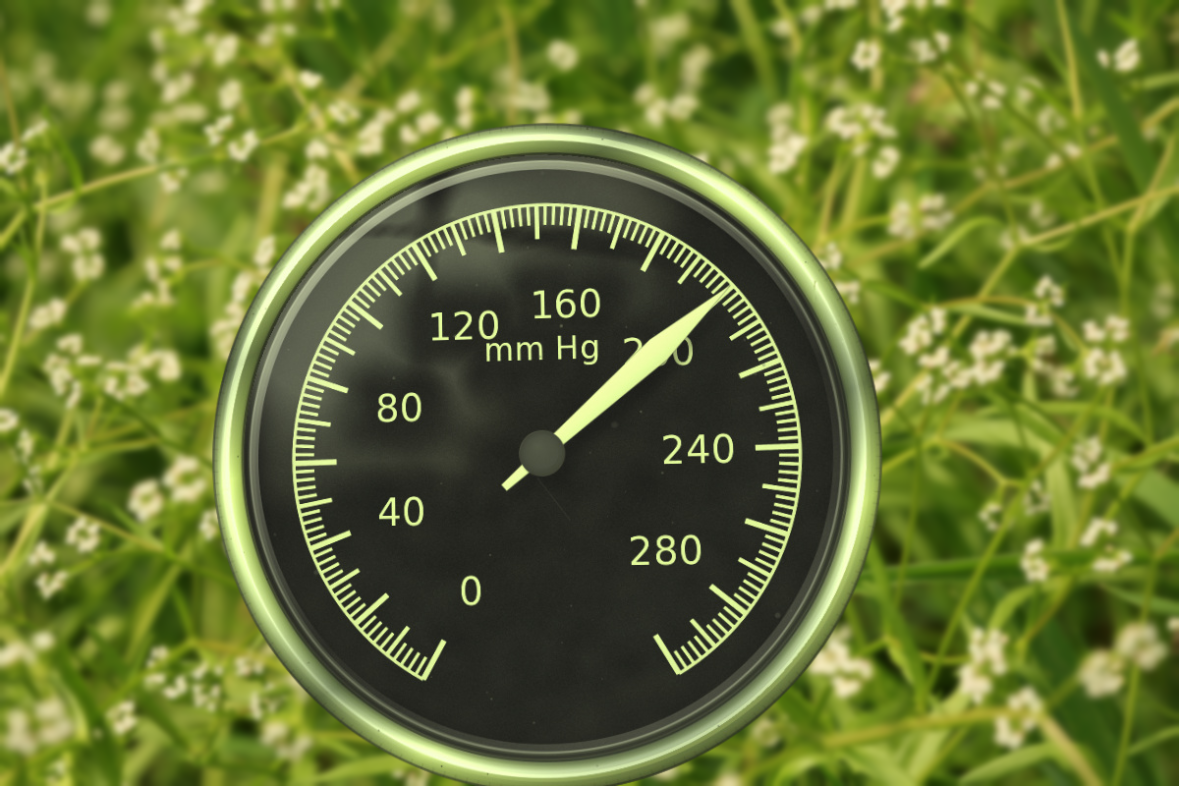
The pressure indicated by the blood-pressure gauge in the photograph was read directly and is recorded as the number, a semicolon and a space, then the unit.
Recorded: 200; mmHg
